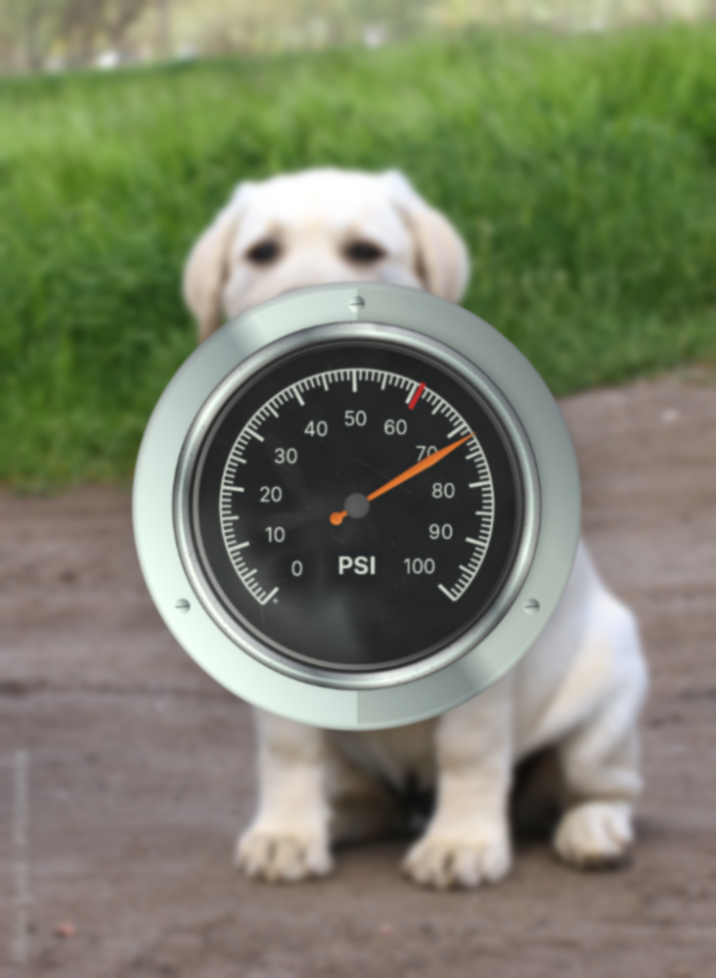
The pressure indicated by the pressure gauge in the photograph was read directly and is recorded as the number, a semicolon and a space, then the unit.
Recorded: 72; psi
